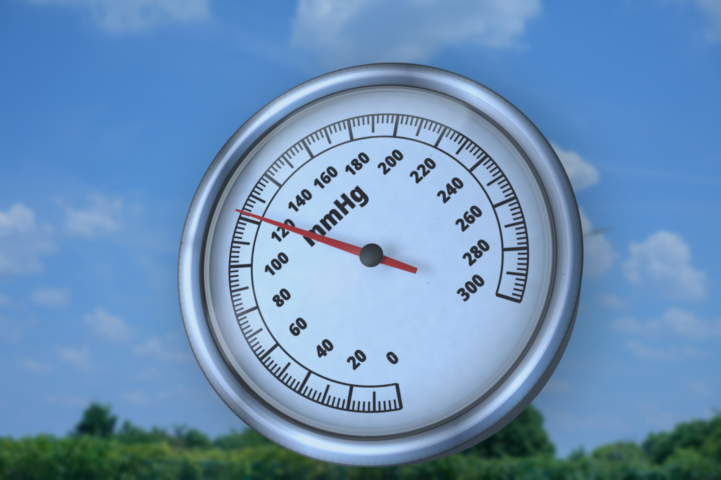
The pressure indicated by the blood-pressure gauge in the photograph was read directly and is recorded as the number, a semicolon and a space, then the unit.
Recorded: 122; mmHg
